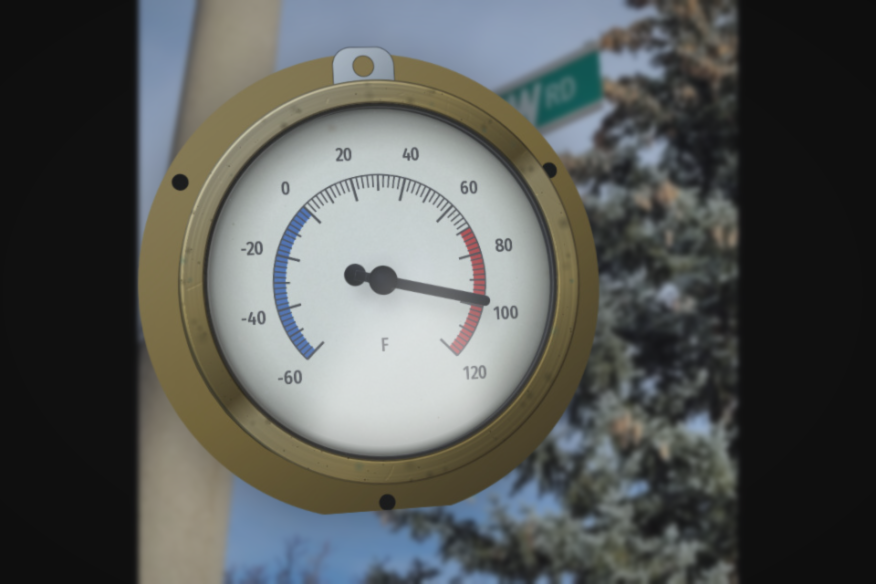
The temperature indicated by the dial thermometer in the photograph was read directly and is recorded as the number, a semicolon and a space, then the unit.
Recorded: 98; °F
